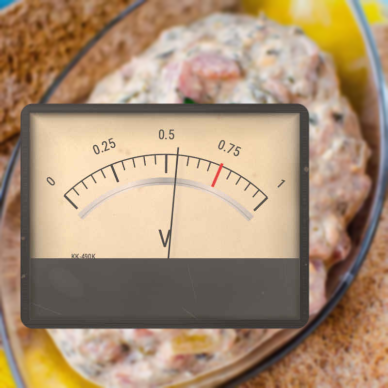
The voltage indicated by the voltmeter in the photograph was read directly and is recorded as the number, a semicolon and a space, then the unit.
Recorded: 0.55; V
